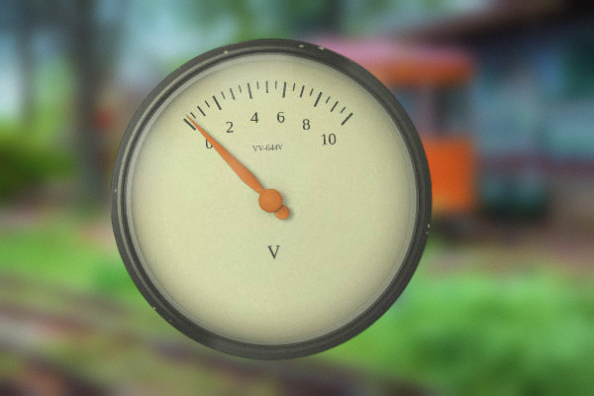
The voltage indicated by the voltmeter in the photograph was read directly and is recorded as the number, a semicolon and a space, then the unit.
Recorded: 0.25; V
